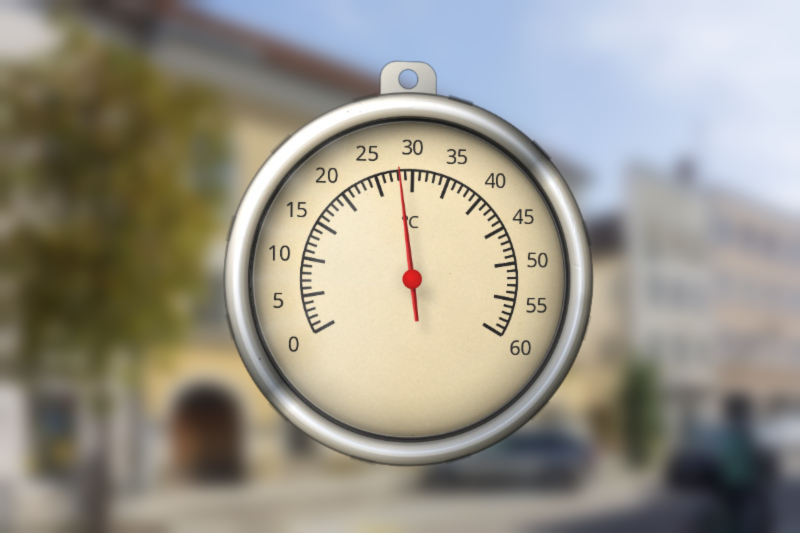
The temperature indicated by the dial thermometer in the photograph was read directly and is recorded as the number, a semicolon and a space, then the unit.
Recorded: 28; °C
